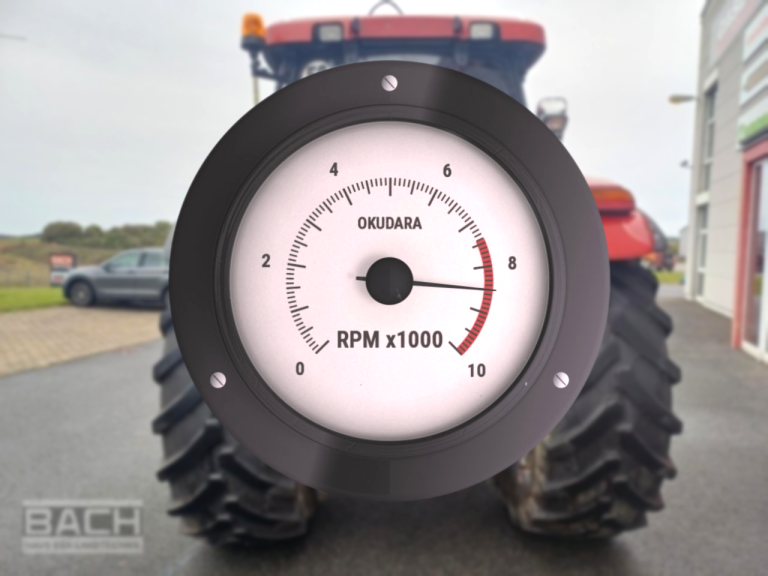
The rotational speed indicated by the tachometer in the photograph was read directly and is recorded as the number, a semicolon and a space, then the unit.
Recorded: 8500; rpm
